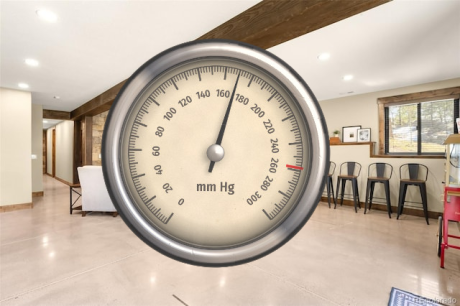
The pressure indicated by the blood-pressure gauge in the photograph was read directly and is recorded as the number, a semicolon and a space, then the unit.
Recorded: 170; mmHg
